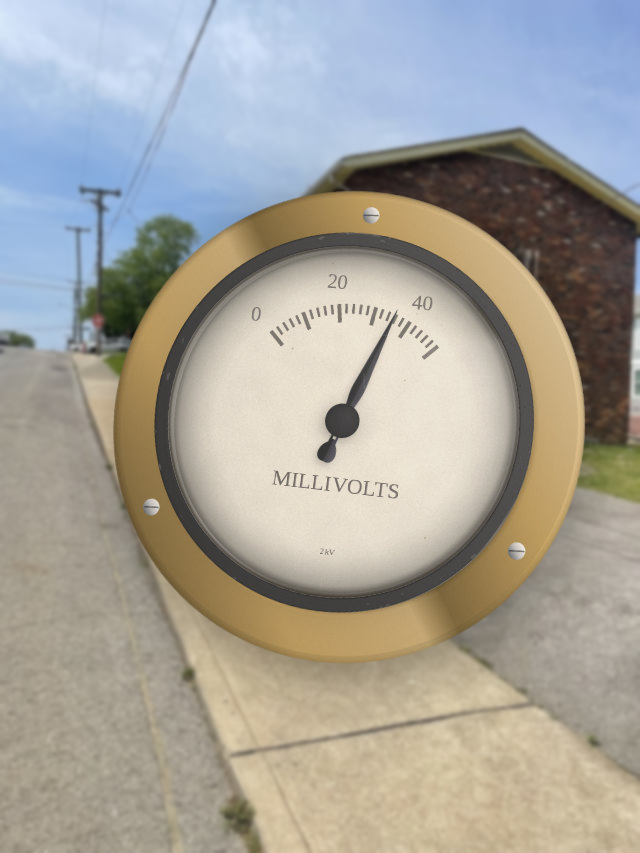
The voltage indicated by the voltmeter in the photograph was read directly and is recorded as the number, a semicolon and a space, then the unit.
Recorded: 36; mV
